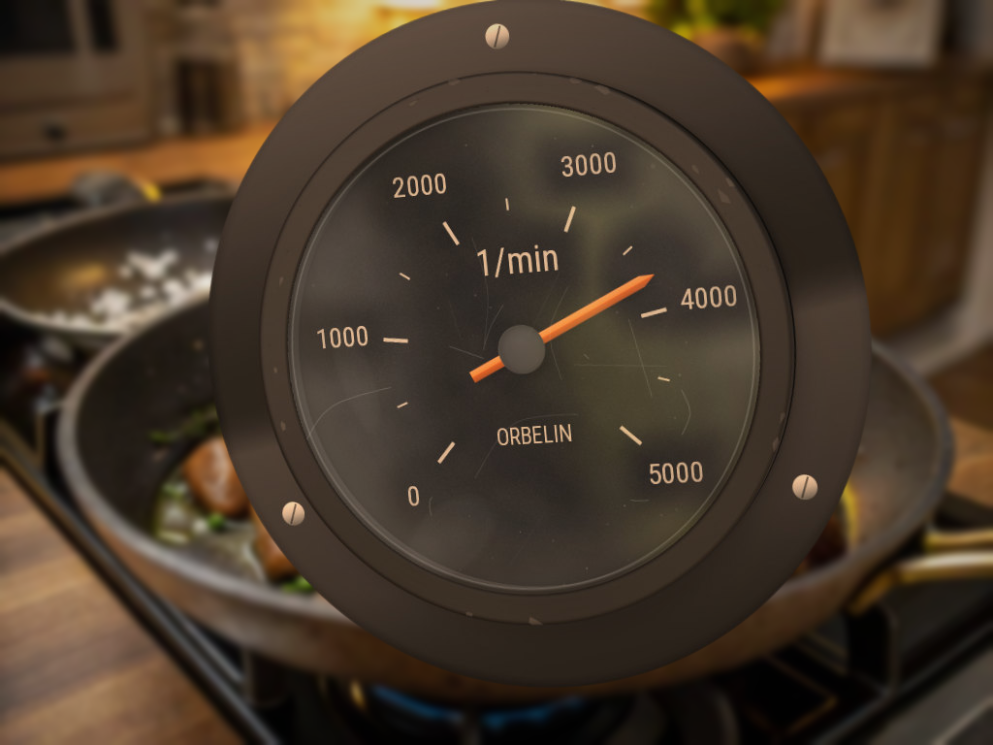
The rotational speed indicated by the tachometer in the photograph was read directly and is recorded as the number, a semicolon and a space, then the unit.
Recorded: 3750; rpm
